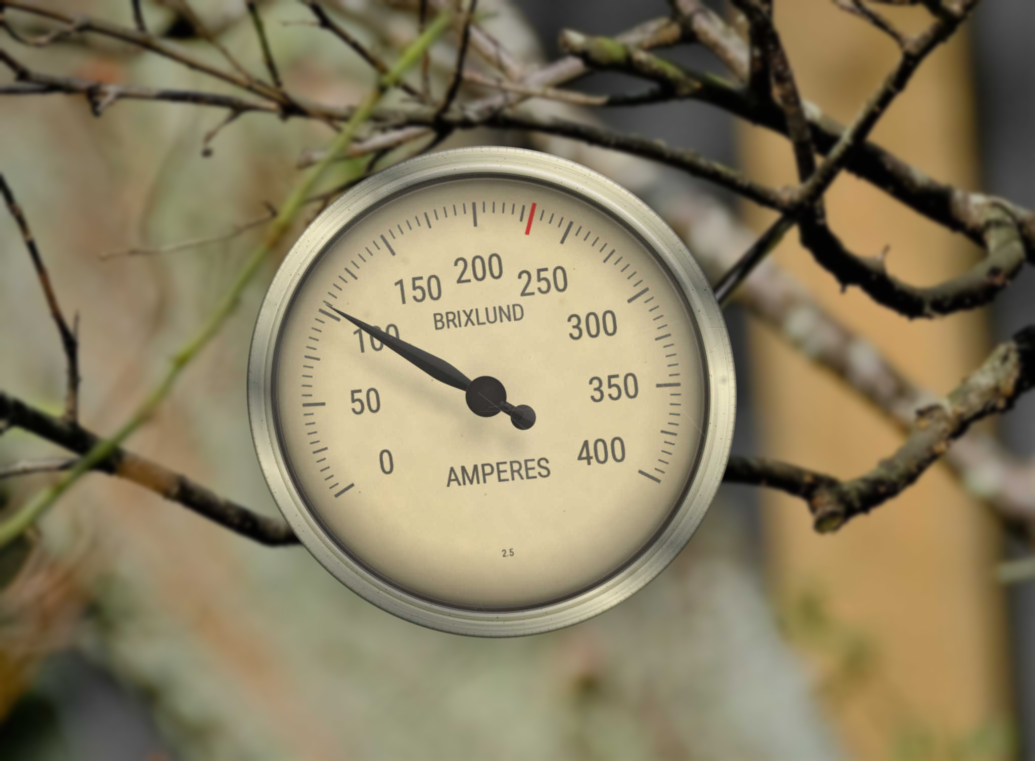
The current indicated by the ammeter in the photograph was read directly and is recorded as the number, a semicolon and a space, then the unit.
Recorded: 105; A
